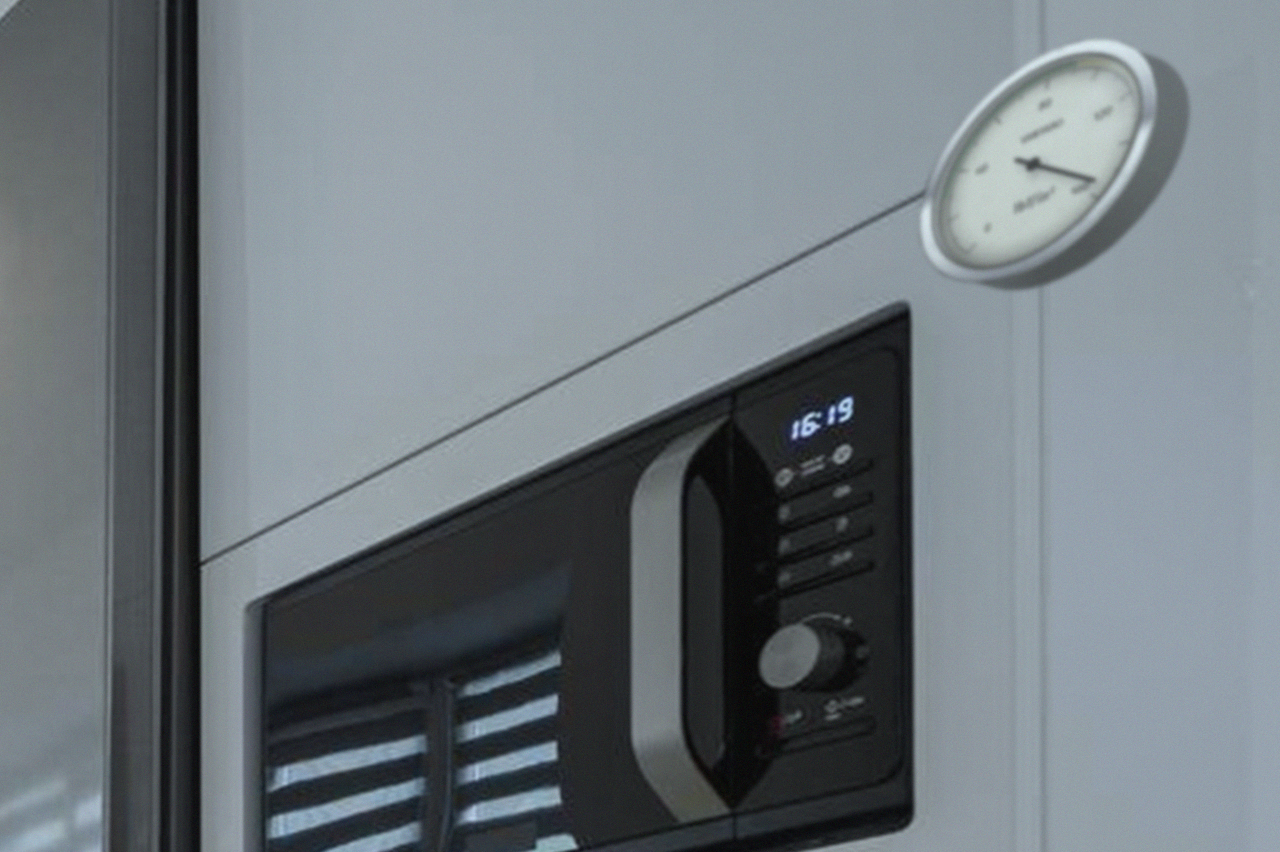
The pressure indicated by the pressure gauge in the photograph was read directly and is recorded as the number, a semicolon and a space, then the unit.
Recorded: 155; psi
